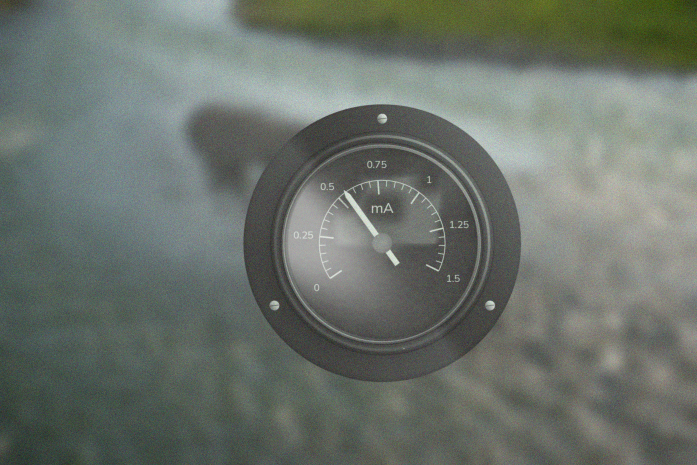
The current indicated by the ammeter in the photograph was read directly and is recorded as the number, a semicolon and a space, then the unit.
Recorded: 0.55; mA
